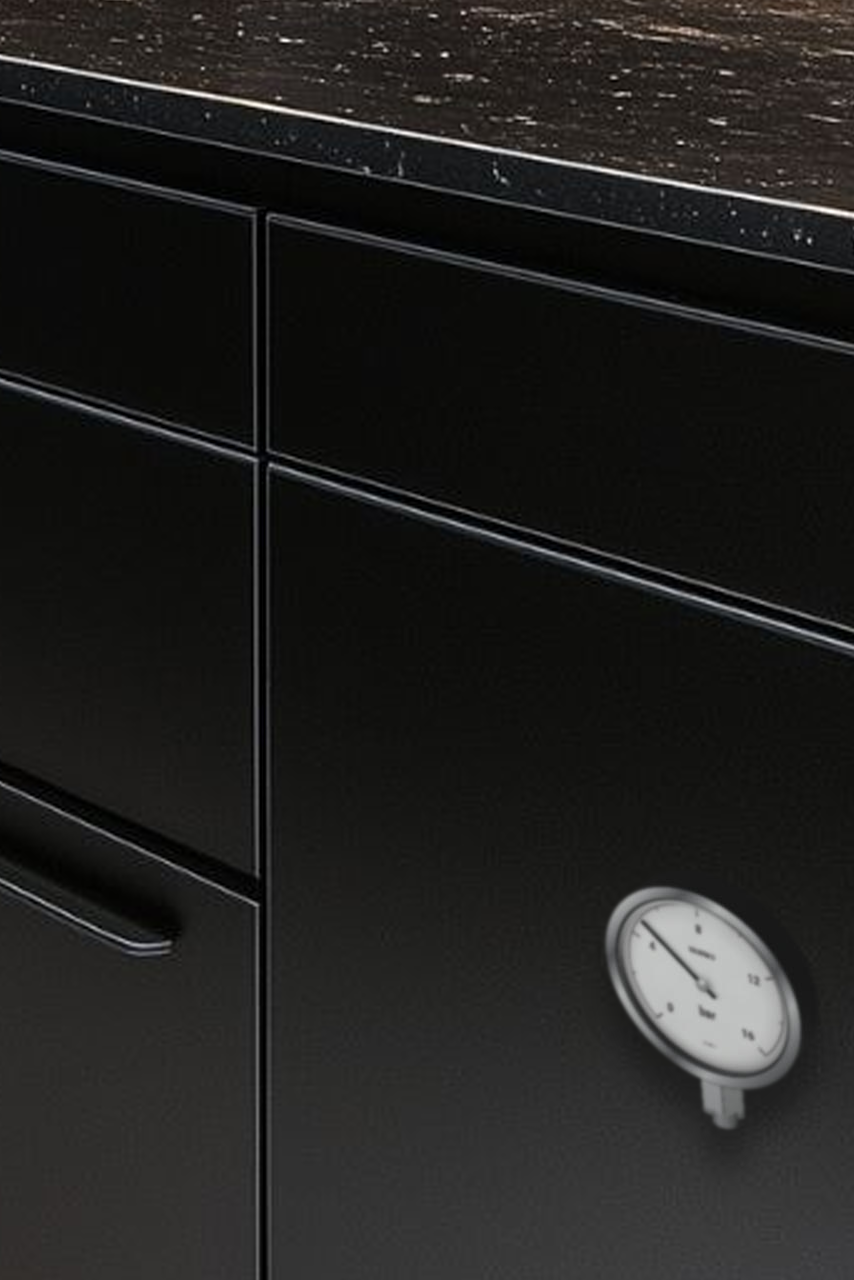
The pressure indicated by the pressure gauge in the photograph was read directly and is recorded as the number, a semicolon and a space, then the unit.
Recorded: 5; bar
